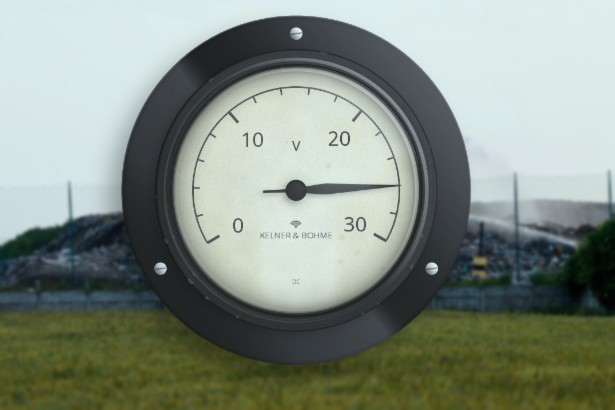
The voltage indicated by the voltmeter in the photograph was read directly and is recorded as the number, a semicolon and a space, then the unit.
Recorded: 26; V
